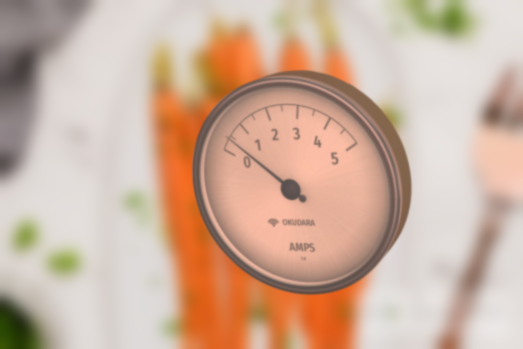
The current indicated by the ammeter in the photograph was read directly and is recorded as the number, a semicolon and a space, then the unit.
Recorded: 0.5; A
